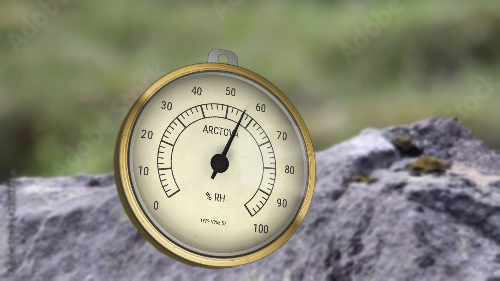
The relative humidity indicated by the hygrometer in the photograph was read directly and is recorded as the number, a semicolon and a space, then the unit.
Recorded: 56; %
